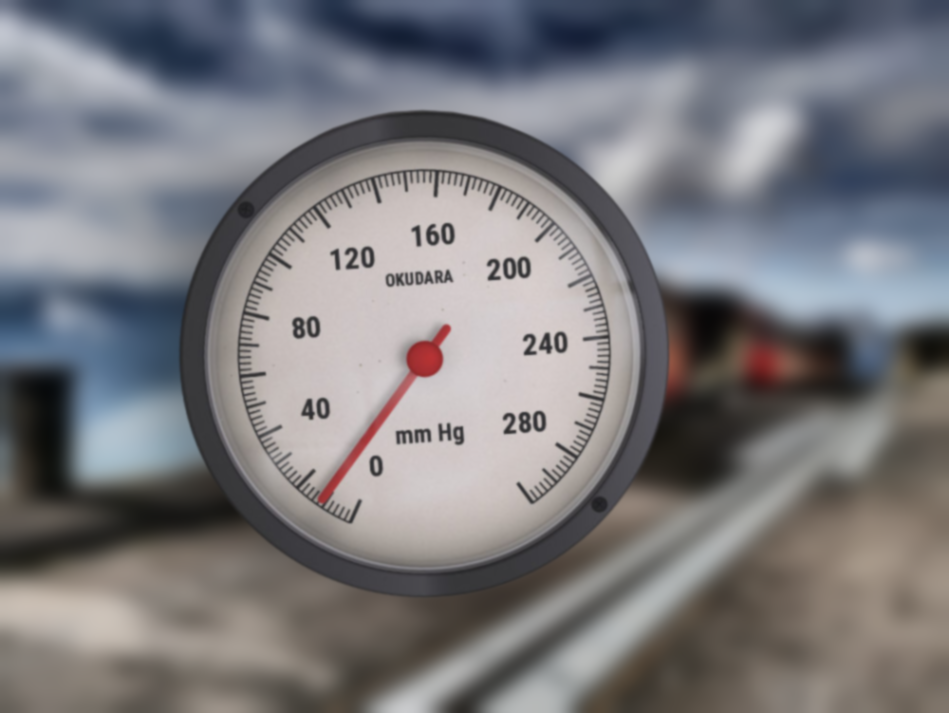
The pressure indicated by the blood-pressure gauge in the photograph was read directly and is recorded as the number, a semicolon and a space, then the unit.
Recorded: 12; mmHg
